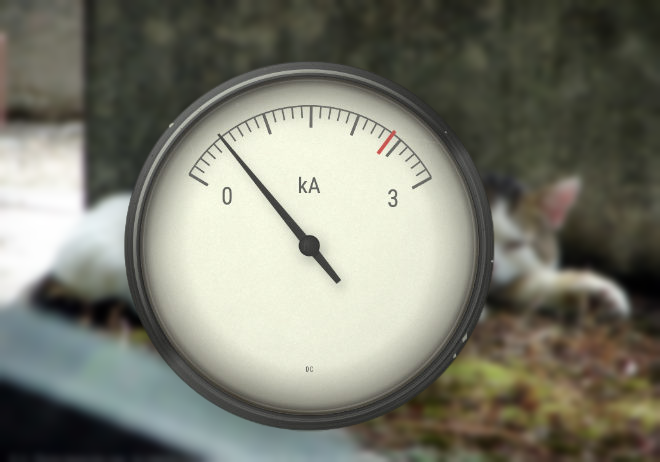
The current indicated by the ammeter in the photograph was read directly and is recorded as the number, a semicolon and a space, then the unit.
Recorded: 0.5; kA
